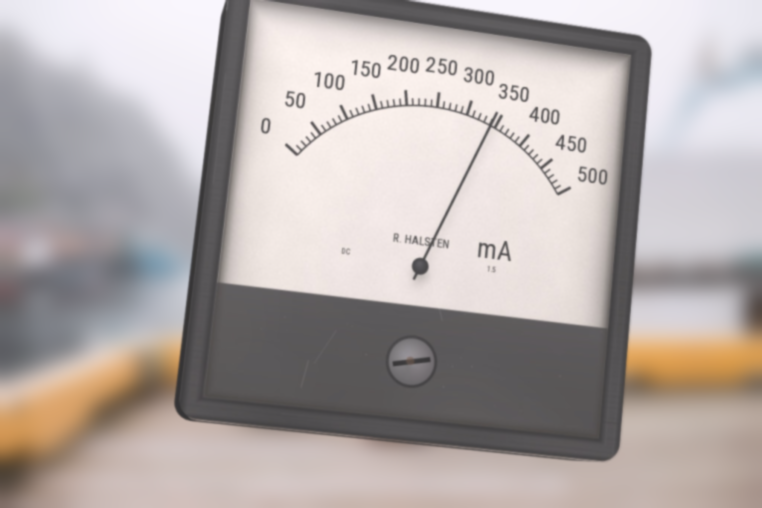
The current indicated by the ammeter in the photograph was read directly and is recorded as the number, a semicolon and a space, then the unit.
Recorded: 340; mA
